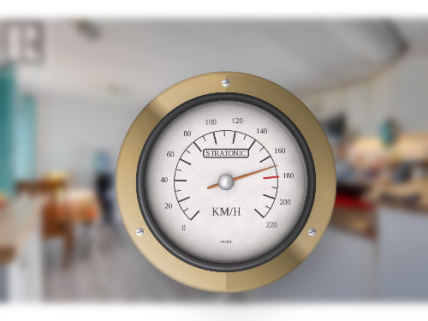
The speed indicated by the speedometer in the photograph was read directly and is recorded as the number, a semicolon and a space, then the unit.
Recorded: 170; km/h
